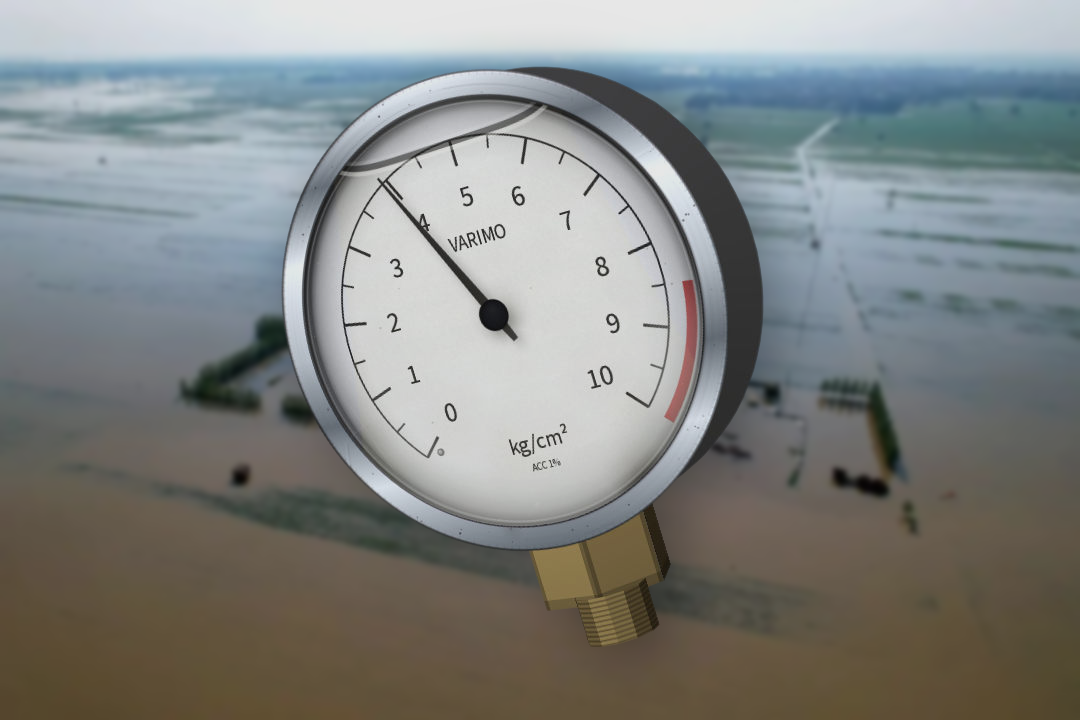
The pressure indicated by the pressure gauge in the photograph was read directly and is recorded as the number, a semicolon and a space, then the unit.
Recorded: 4; kg/cm²
